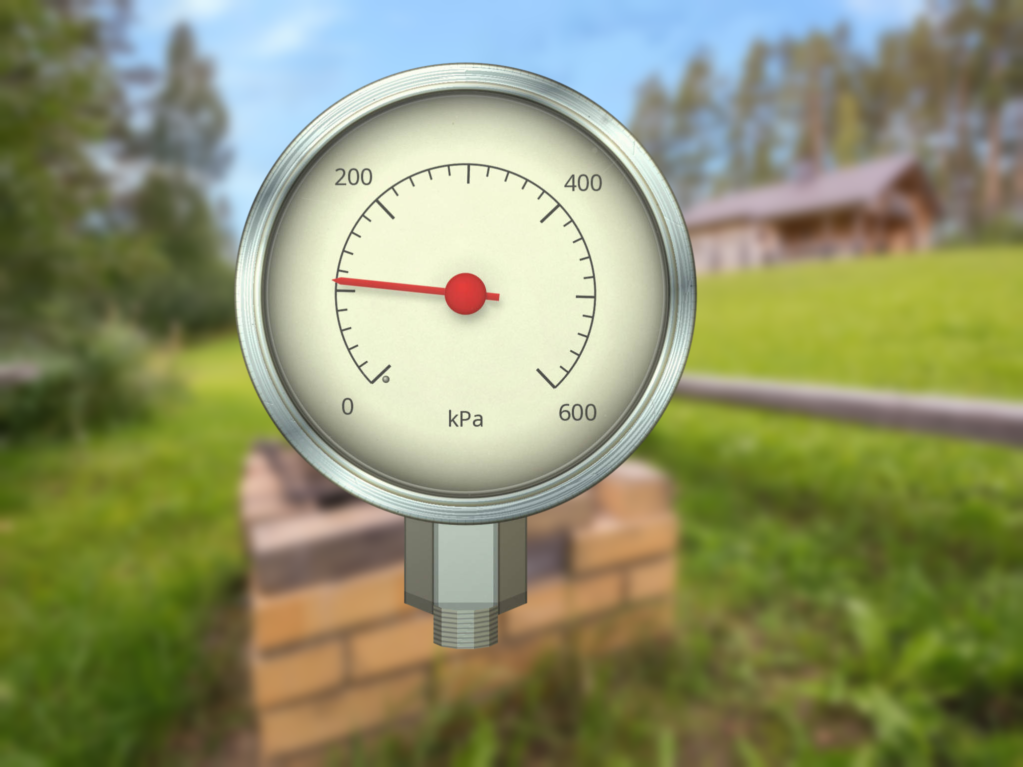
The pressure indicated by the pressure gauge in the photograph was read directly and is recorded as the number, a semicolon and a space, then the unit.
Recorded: 110; kPa
